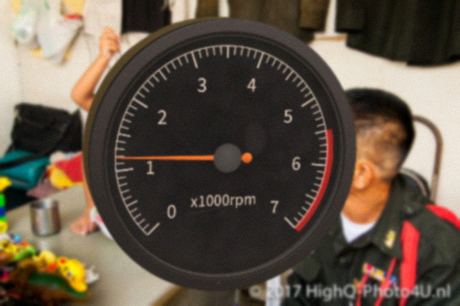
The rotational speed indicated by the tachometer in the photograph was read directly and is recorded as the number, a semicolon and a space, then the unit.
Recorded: 1200; rpm
